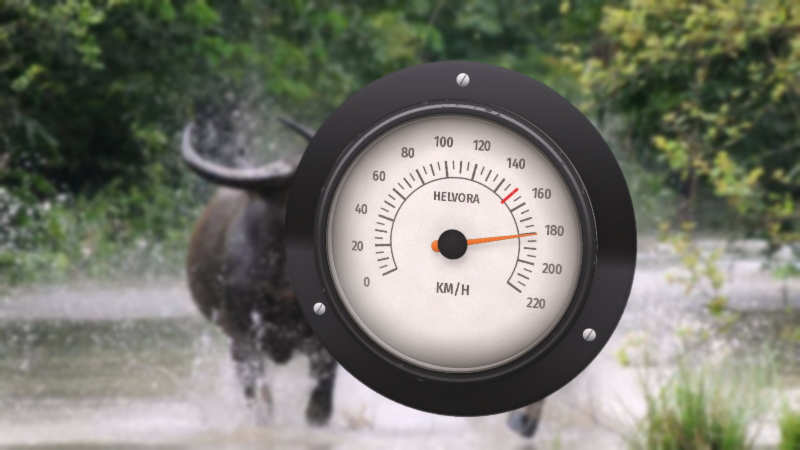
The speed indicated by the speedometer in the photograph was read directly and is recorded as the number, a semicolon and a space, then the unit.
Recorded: 180; km/h
